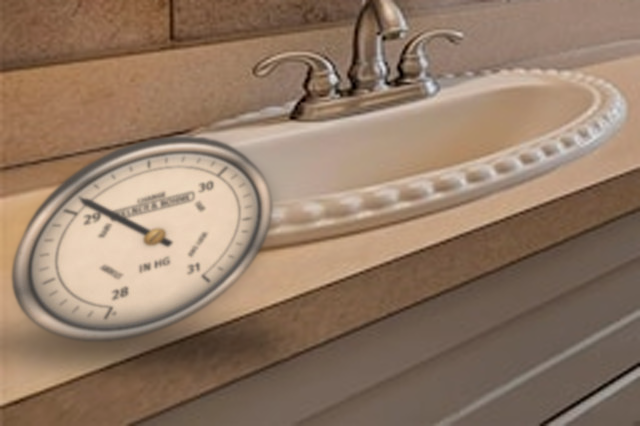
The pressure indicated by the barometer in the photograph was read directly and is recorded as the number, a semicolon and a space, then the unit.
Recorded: 29.1; inHg
